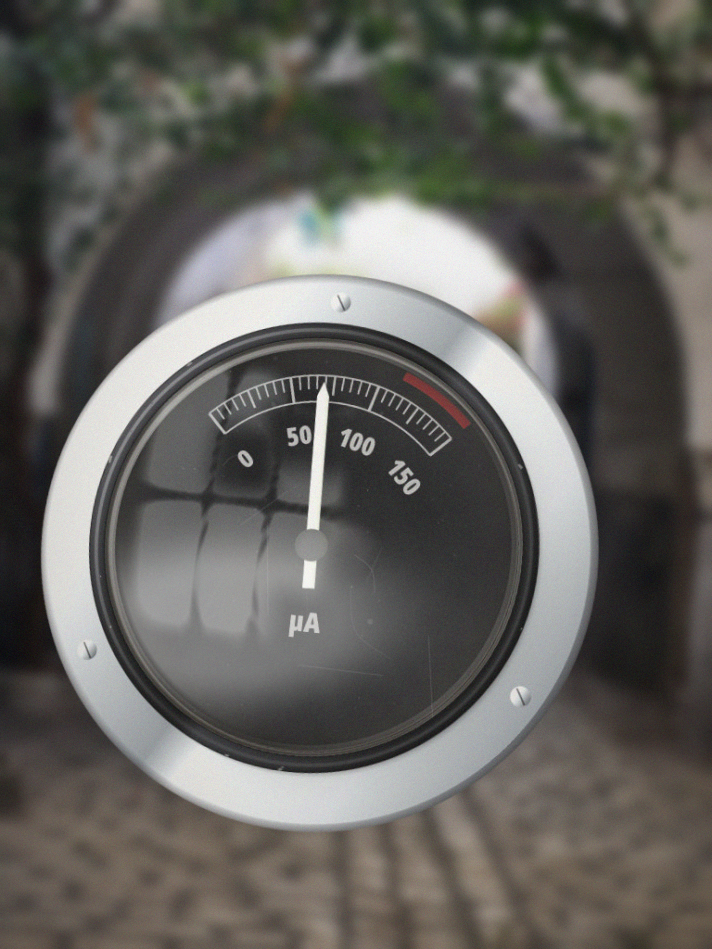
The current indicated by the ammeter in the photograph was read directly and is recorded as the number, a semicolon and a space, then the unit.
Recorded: 70; µA
